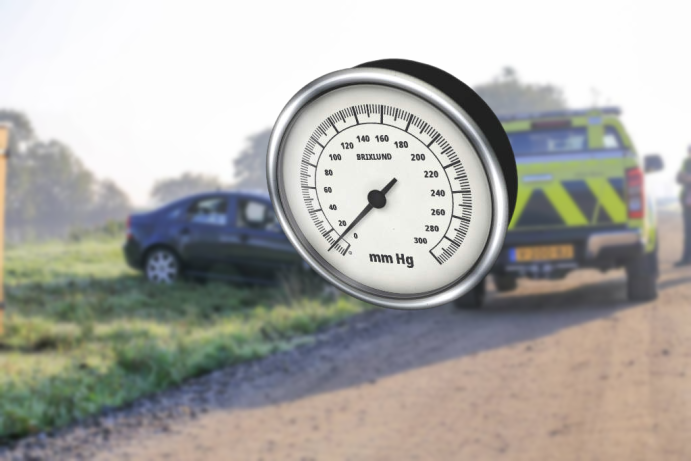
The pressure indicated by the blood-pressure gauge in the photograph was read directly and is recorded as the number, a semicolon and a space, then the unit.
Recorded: 10; mmHg
